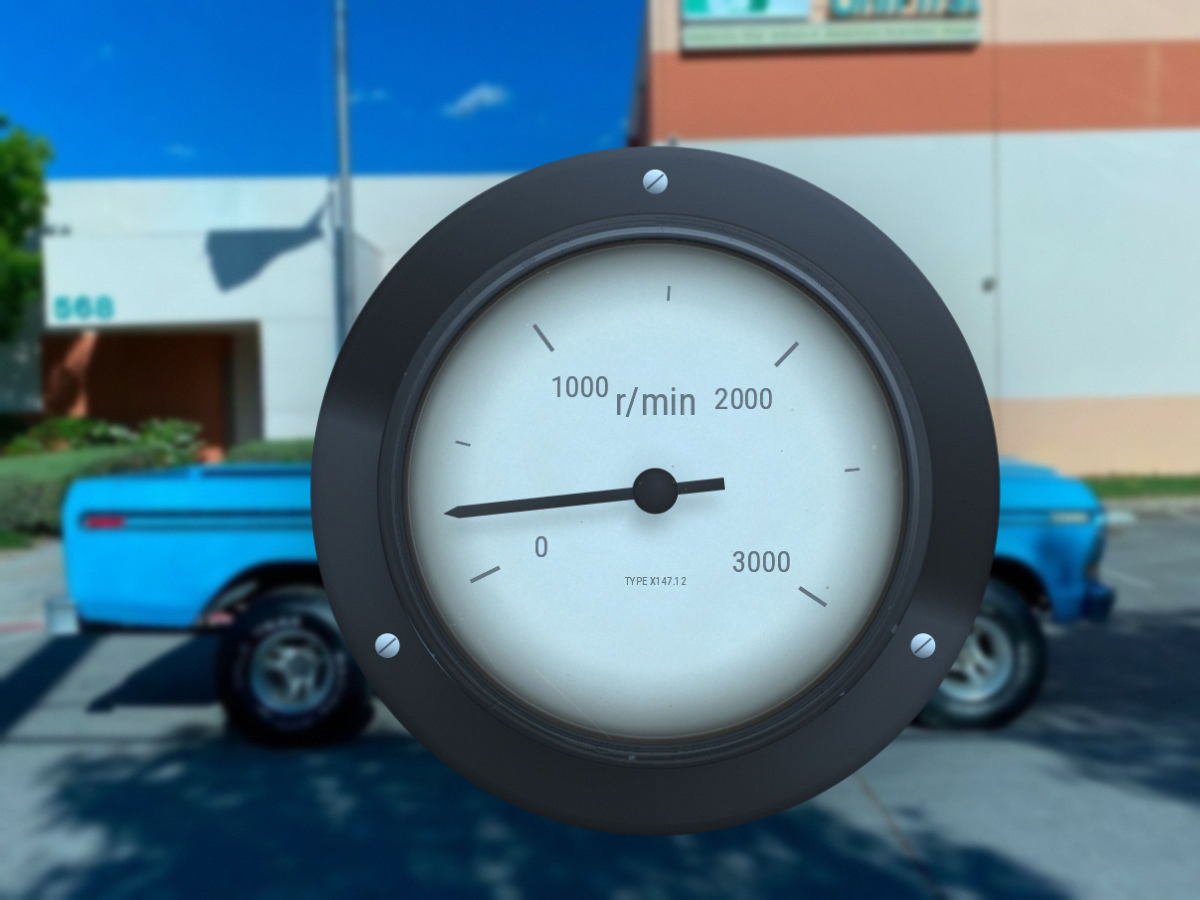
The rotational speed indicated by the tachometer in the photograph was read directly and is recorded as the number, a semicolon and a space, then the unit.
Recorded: 250; rpm
